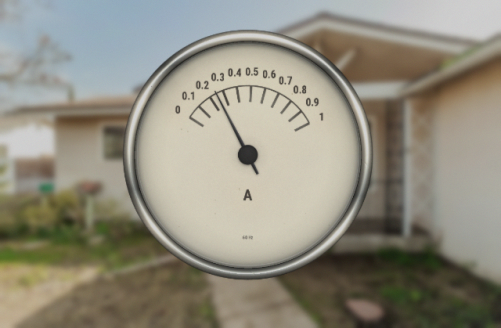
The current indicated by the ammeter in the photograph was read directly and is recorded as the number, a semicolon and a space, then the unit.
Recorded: 0.25; A
